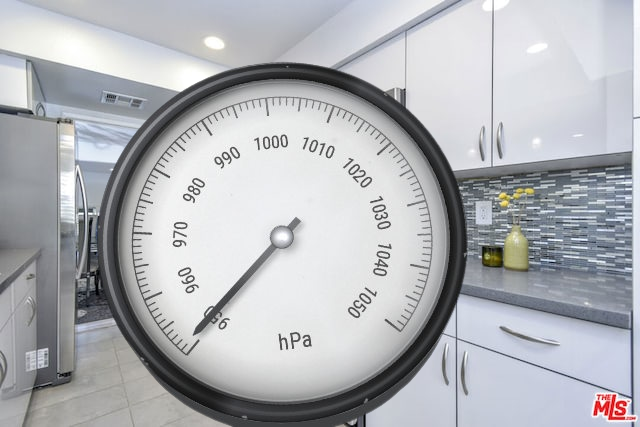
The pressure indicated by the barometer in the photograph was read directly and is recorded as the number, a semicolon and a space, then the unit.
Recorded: 951; hPa
